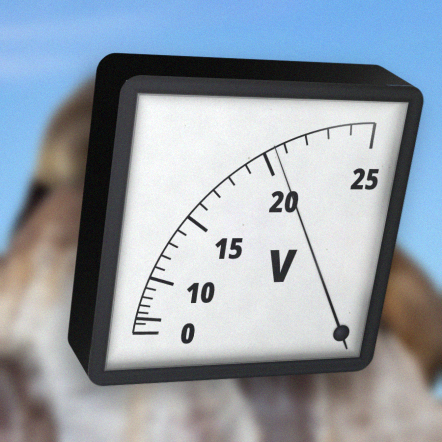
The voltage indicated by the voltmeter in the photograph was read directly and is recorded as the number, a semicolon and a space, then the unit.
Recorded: 20.5; V
